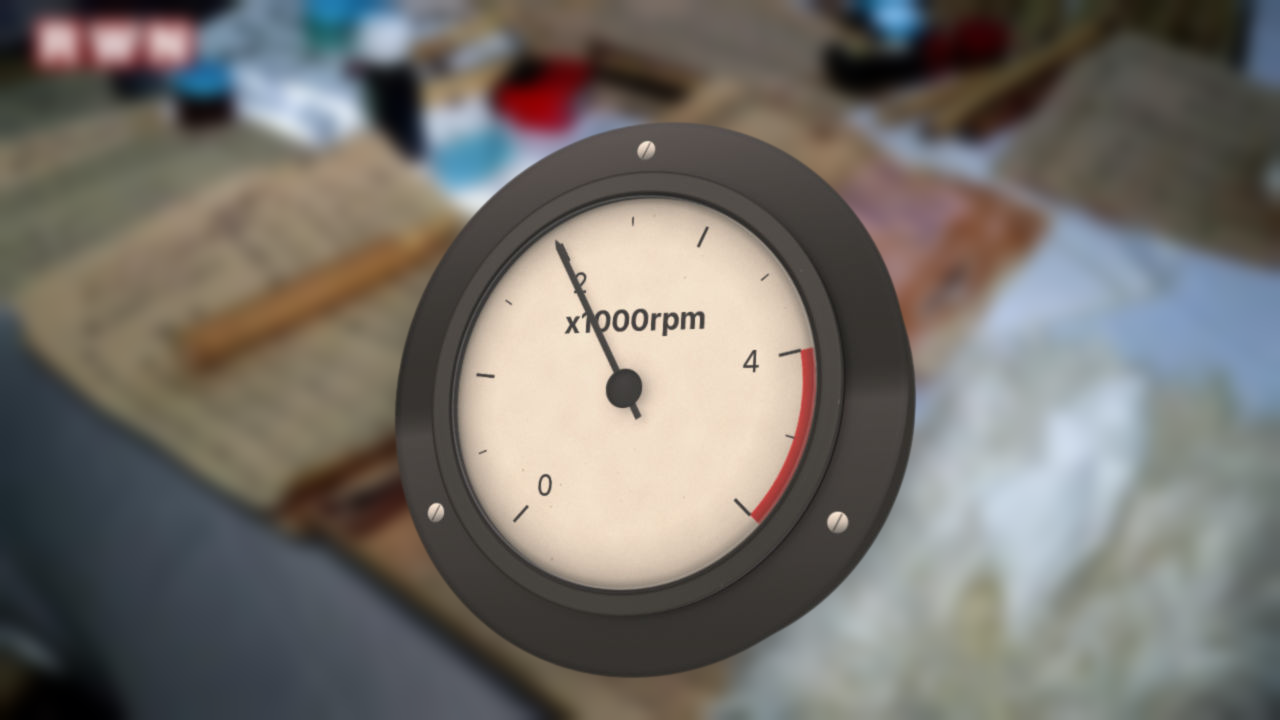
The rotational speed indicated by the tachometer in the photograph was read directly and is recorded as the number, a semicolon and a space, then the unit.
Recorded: 2000; rpm
